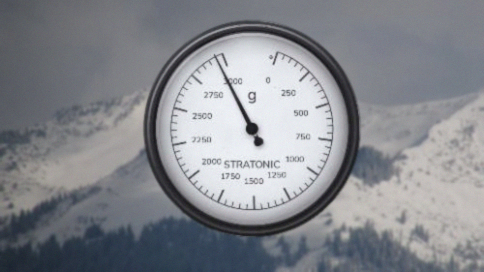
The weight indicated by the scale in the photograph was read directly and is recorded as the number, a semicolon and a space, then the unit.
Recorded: 2950; g
